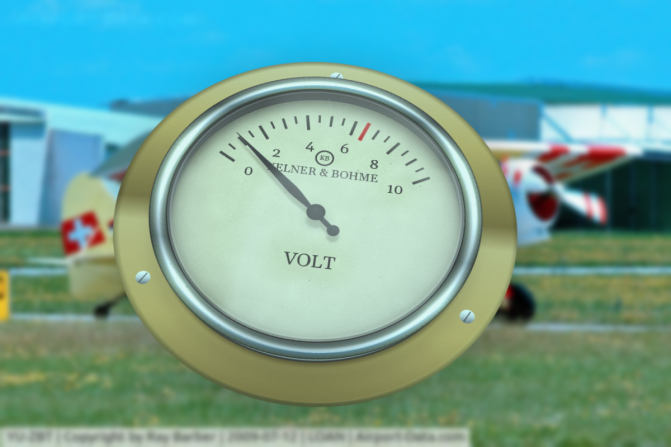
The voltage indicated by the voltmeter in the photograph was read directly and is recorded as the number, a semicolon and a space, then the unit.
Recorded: 1; V
